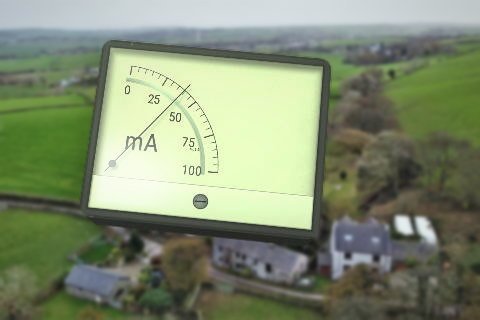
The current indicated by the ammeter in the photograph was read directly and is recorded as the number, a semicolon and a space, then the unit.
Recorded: 40; mA
